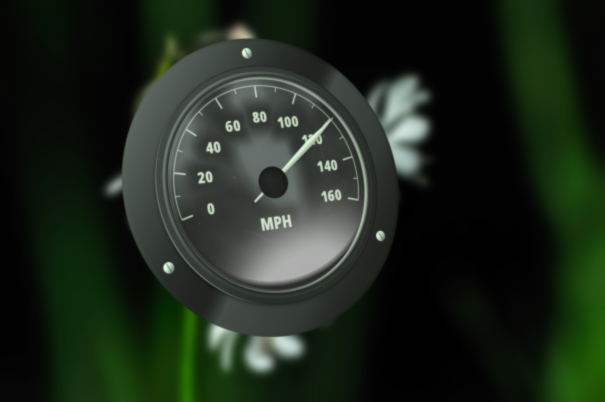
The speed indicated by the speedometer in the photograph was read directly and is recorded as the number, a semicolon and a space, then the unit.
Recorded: 120; mph
